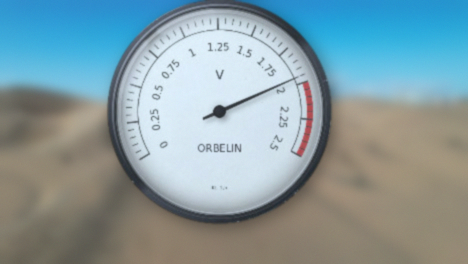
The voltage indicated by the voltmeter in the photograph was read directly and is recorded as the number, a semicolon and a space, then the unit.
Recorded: 1.95; V
